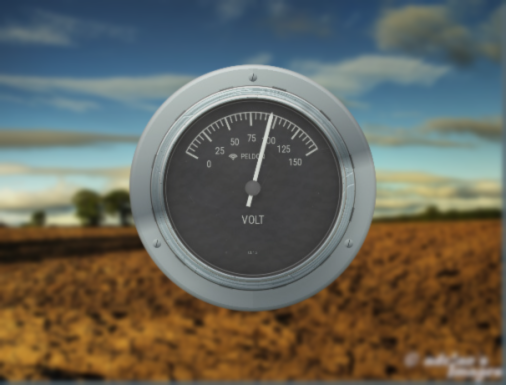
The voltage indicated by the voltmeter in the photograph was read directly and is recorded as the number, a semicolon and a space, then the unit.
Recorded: 95; V
